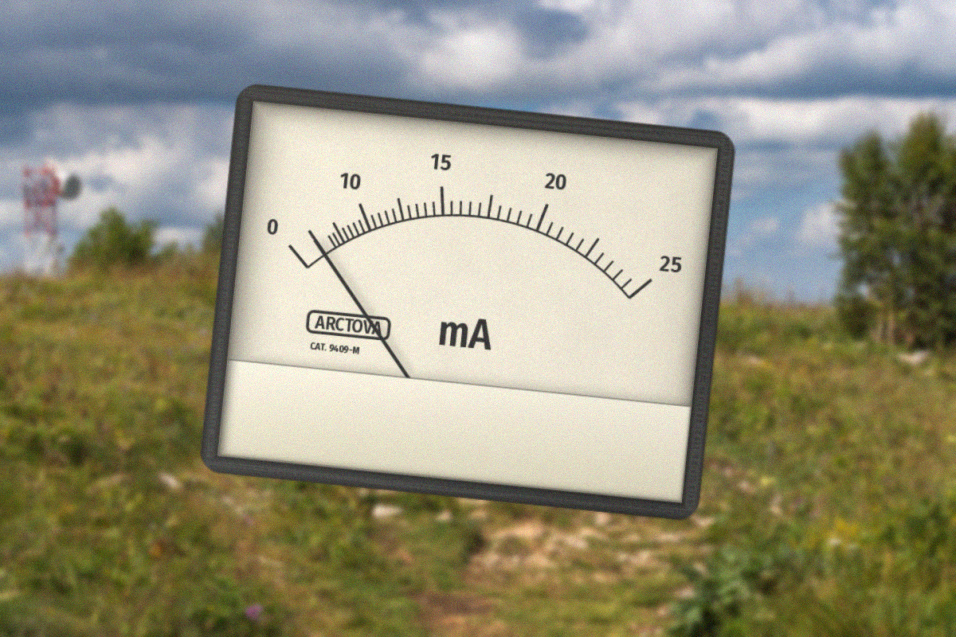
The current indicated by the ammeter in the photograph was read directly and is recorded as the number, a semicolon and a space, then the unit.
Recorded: 5; mA
